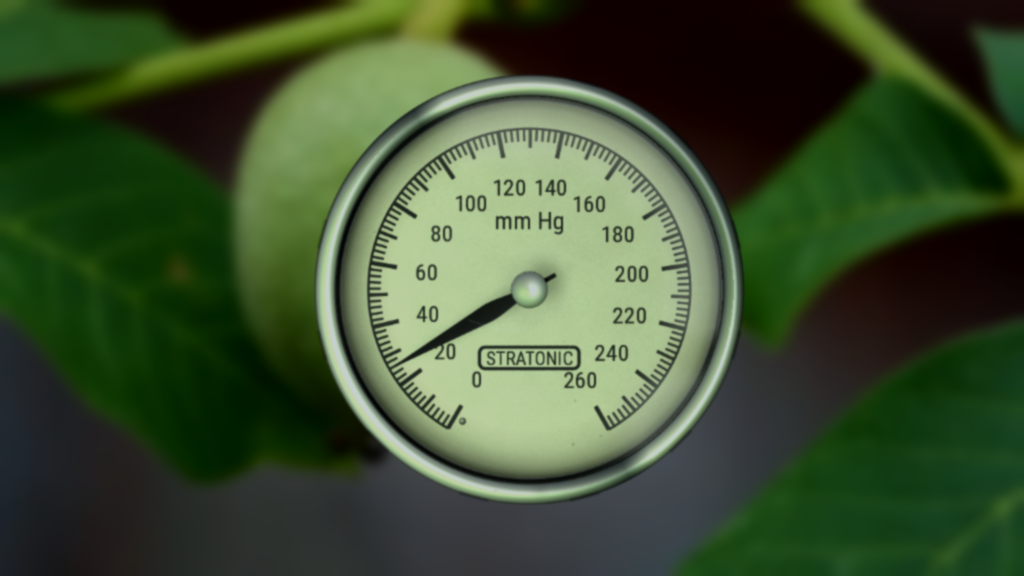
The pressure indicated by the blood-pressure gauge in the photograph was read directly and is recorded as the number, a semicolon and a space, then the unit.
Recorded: 26; mmHg
